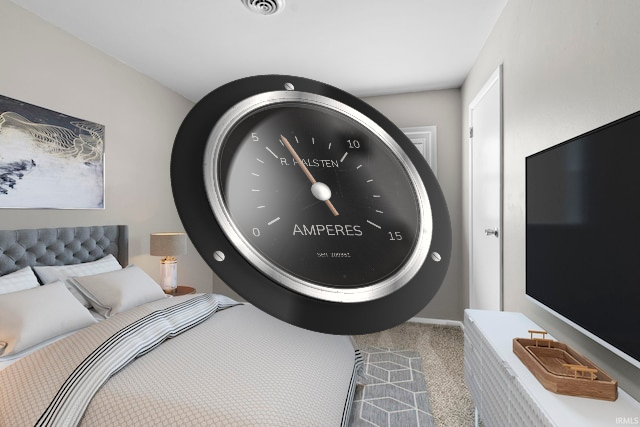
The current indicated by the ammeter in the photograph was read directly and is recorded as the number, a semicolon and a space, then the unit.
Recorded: 6; A
